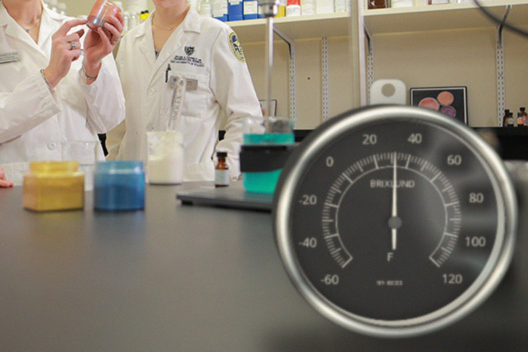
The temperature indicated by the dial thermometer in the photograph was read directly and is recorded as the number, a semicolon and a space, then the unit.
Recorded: 30; °F
